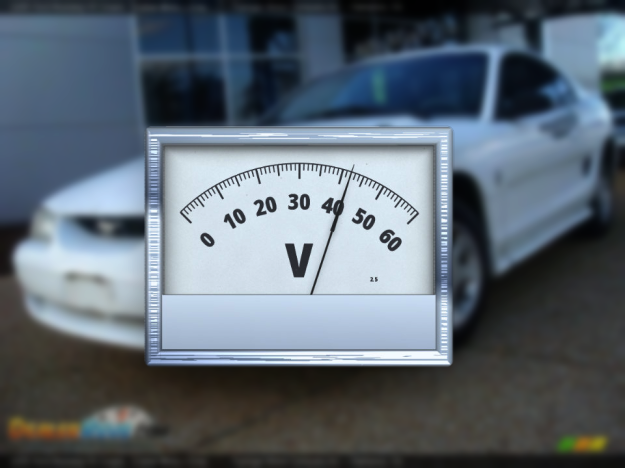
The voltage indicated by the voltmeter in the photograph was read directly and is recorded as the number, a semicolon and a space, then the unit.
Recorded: 42; V
